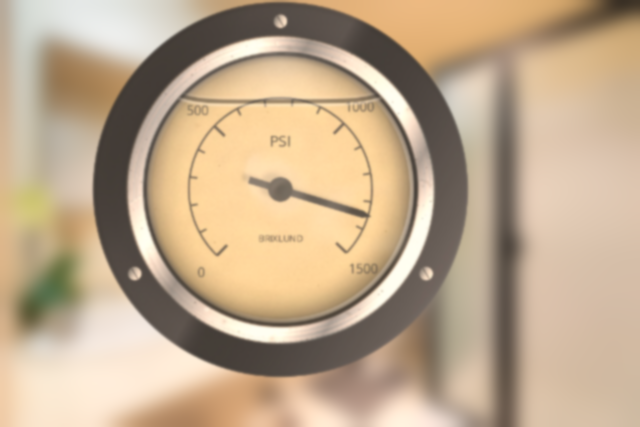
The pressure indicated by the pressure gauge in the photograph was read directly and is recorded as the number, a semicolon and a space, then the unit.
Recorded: 1350; psi
